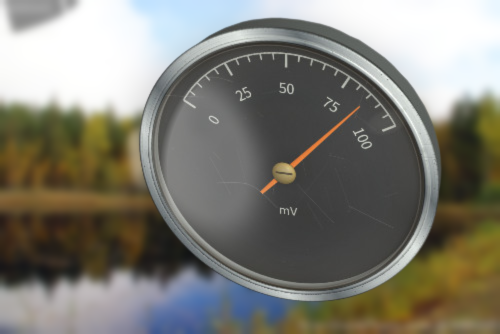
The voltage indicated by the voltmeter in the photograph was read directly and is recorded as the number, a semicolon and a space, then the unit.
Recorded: 85; mV
